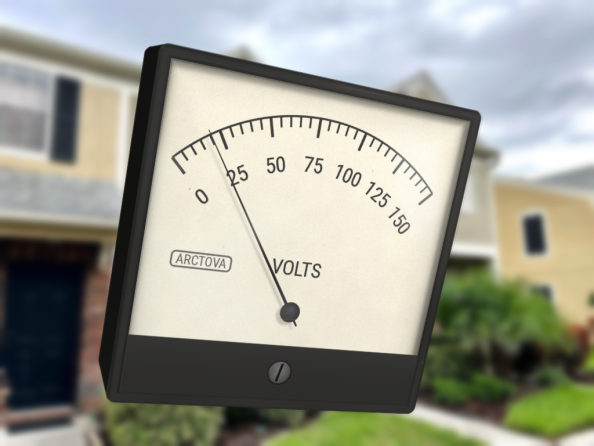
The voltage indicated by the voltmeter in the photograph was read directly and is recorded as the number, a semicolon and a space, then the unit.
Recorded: 20; V
